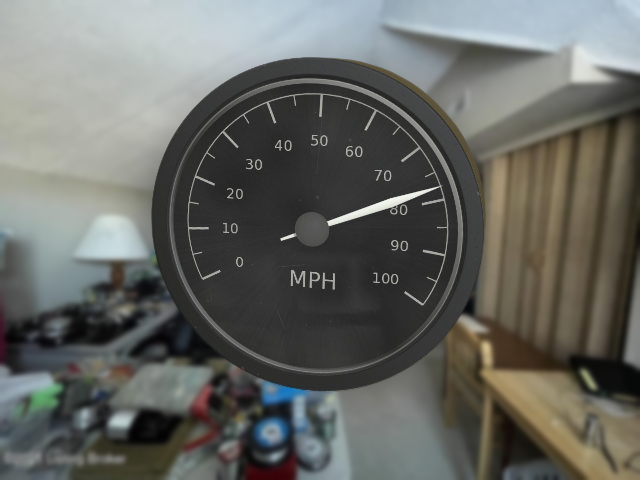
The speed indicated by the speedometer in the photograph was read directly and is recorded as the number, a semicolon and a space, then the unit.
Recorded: 77.5; mph
